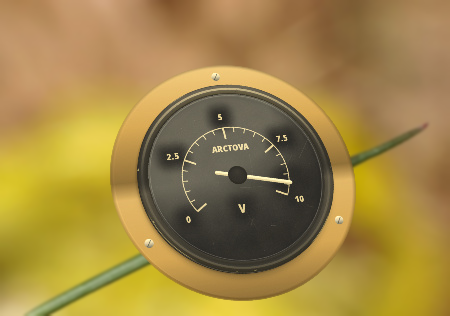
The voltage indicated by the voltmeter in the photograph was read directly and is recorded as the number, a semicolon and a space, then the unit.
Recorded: 9.5; V
